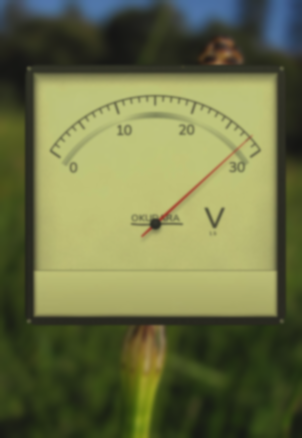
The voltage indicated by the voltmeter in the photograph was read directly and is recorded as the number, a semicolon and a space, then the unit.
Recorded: 28; V
